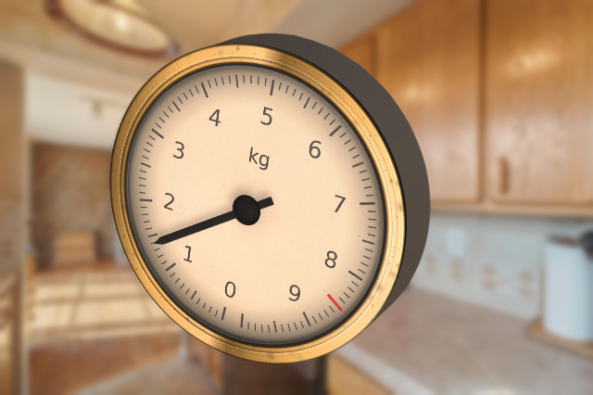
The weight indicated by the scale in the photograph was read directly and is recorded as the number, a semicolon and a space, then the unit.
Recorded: 1.4; kg
